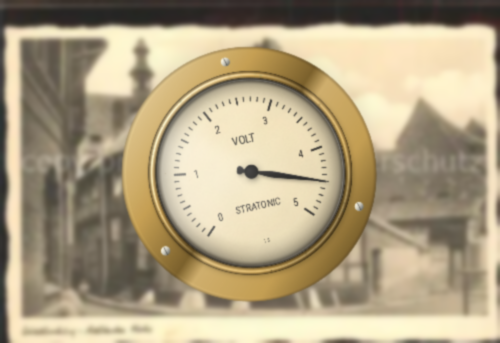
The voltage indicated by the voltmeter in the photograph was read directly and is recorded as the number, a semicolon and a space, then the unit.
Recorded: 4.5; V
